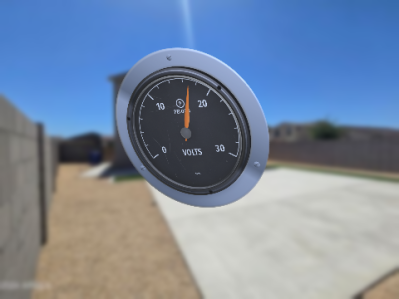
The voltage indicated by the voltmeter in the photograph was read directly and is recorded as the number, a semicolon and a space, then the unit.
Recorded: 17; V
